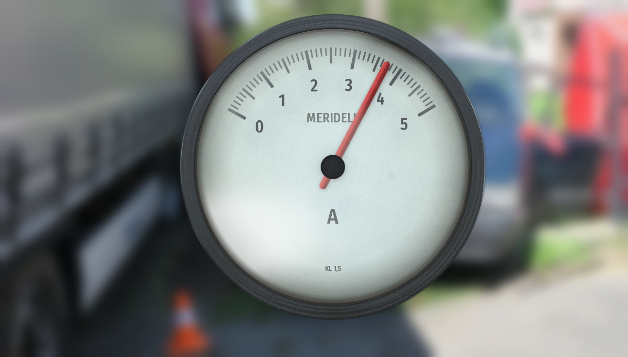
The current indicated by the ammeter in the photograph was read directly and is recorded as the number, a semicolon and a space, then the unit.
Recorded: 3.7; A
